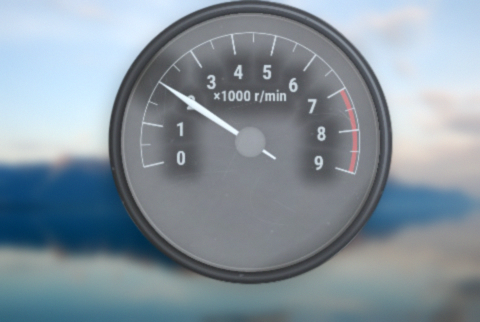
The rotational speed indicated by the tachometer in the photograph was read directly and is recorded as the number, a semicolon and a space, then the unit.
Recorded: 2000; rpm
